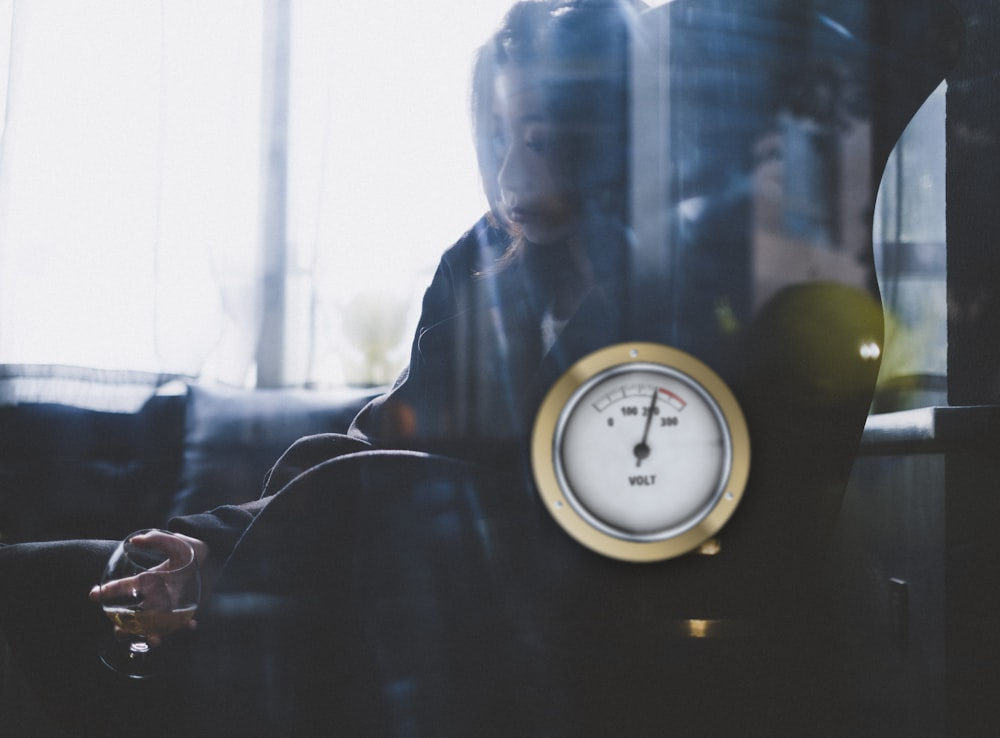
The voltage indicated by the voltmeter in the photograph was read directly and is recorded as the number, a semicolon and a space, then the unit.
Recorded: 200; V
